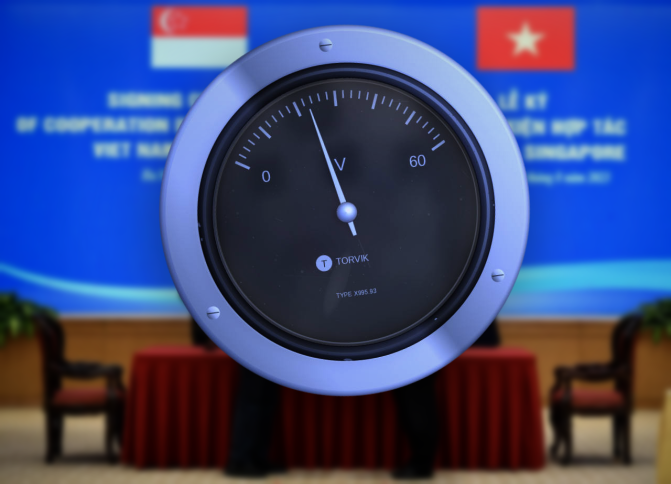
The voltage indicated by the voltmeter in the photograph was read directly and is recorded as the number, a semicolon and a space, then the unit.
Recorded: 23; V
